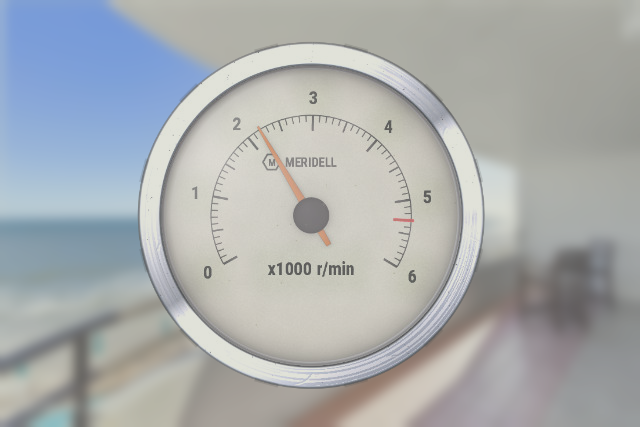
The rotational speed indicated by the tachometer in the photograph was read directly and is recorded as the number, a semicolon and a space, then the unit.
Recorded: 2200; rpm
